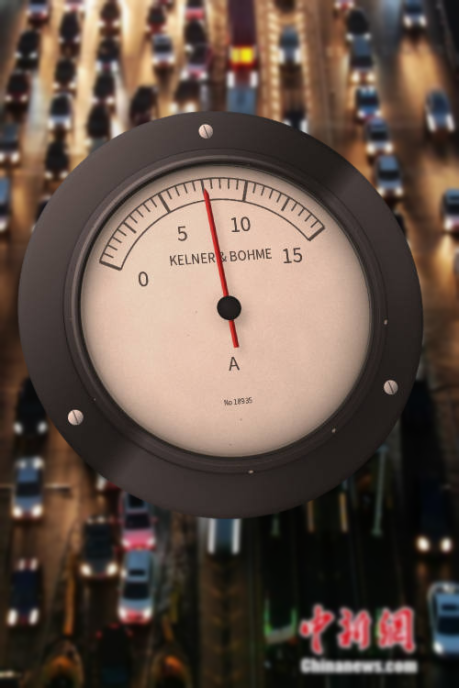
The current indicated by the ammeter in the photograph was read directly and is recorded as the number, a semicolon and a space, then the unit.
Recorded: 7.5; A
